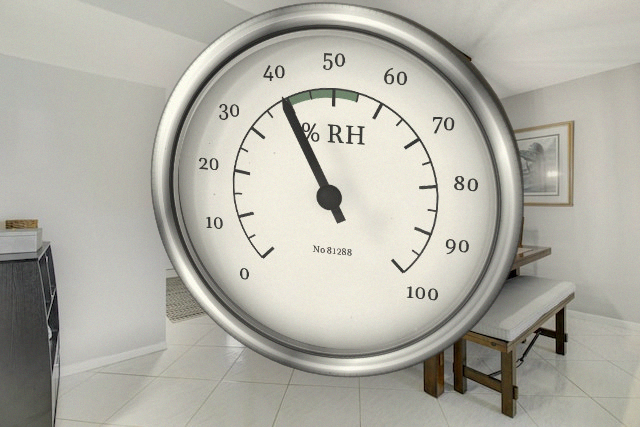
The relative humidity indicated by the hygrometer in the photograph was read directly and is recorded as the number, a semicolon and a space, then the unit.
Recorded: 40; %
